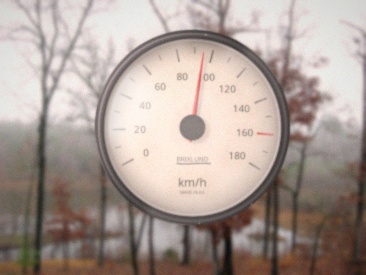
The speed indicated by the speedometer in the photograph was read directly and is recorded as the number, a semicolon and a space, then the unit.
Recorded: 95; km/h
